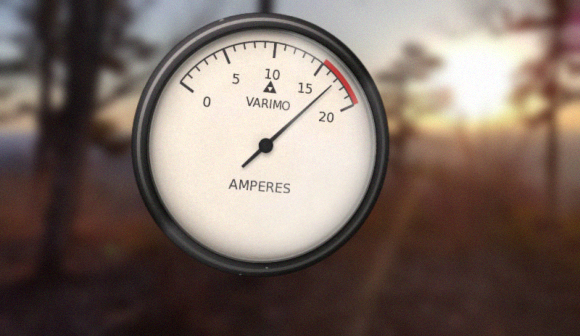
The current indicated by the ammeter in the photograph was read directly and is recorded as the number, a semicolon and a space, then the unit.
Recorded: 17; A
